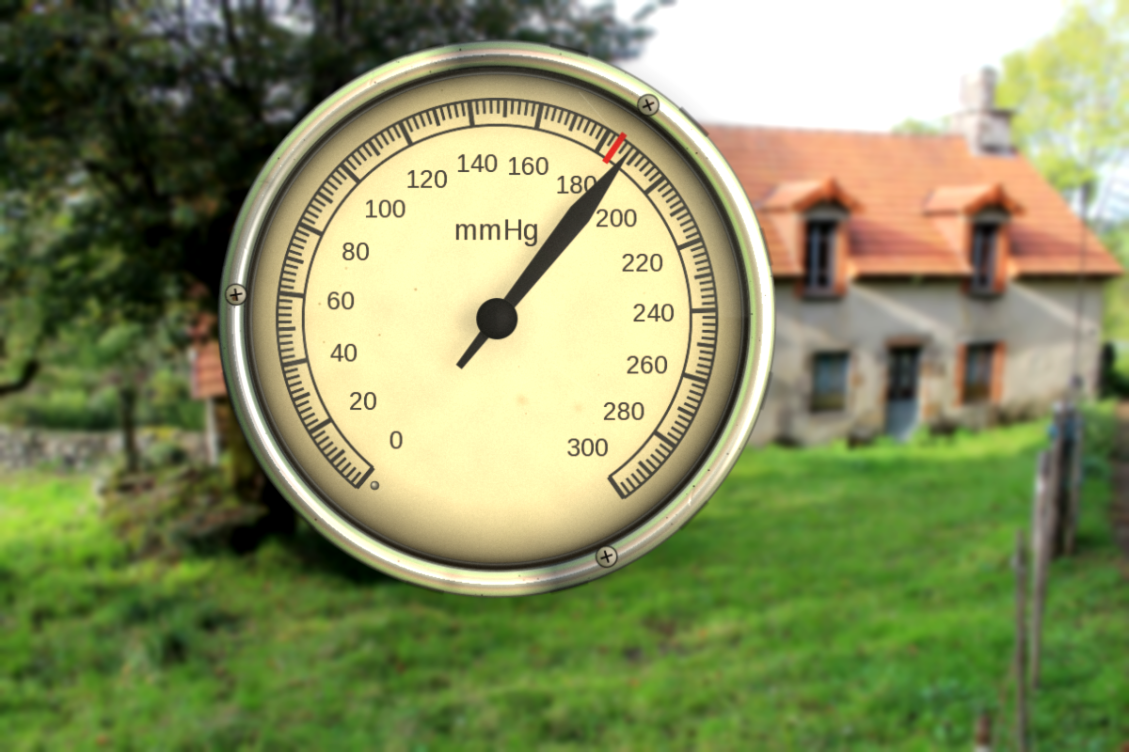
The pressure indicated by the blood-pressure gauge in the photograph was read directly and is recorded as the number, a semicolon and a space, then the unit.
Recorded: 188; mmHg
